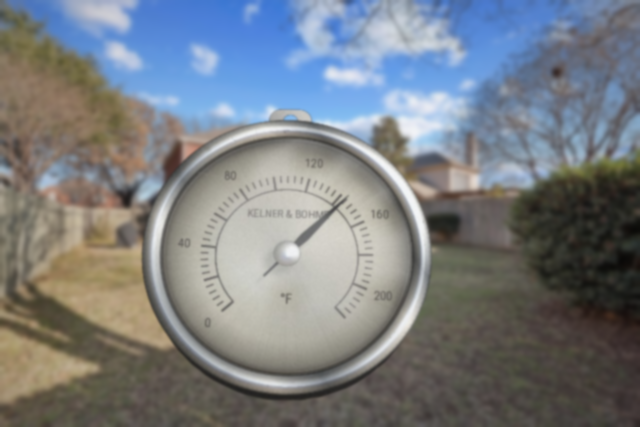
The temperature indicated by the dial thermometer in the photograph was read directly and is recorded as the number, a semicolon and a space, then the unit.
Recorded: 144; °F
